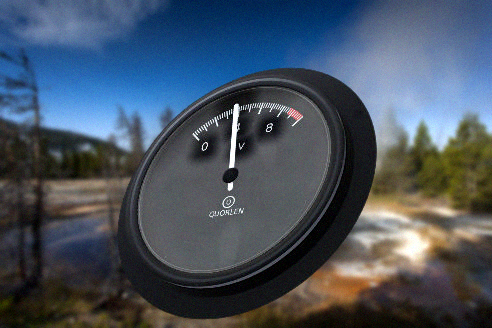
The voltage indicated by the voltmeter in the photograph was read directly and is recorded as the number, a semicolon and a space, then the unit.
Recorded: 4; V
